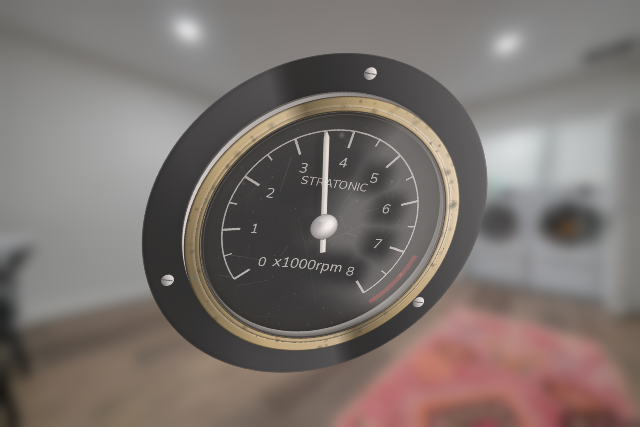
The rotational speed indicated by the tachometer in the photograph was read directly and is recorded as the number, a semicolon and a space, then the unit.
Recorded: 3500; rpm
